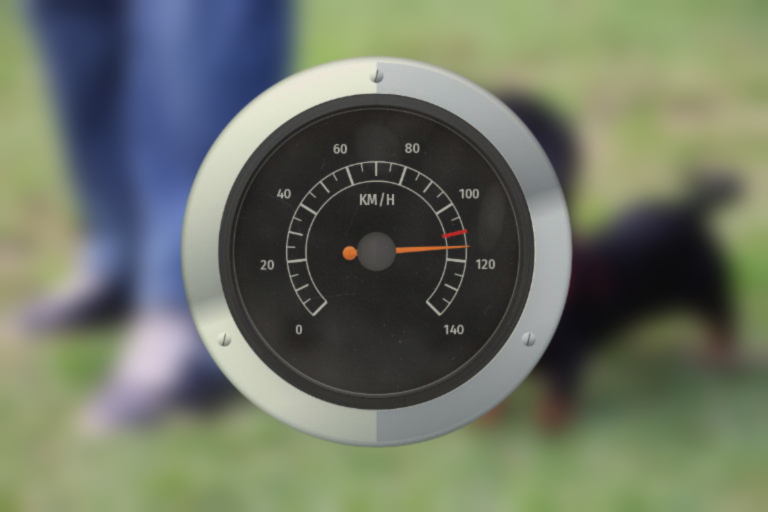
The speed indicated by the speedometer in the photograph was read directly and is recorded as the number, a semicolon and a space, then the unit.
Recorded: 115; km/h
